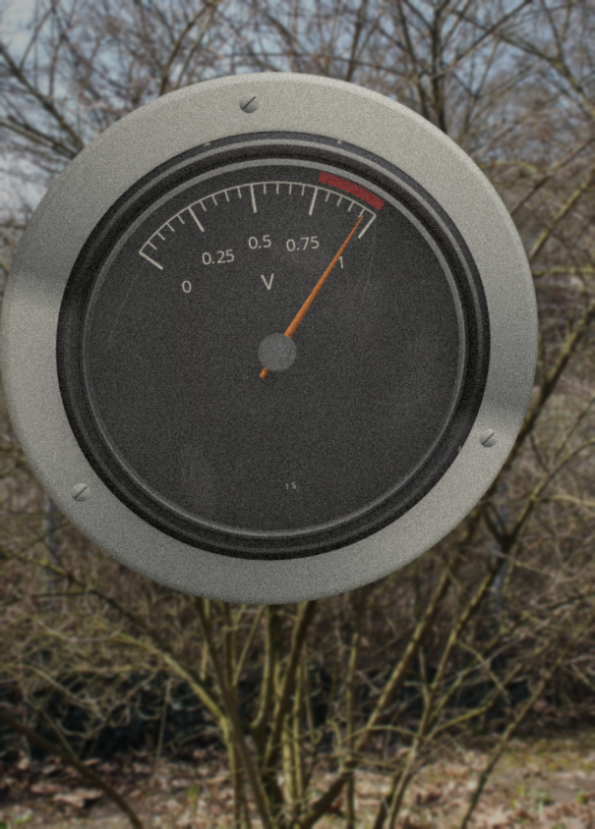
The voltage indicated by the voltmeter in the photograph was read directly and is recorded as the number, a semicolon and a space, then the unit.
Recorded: 0.95; V
